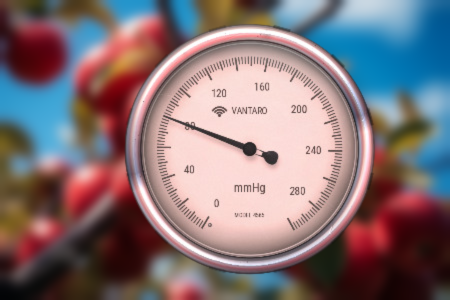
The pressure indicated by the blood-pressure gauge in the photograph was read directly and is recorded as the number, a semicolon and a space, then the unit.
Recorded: 80; mmHg
